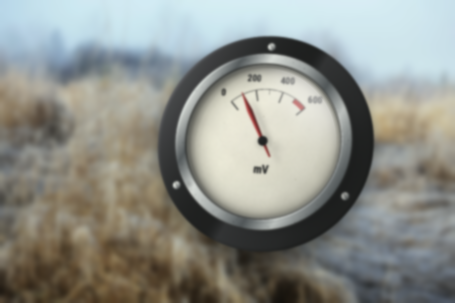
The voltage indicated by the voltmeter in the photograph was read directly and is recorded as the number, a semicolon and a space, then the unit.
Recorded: 100; mV
